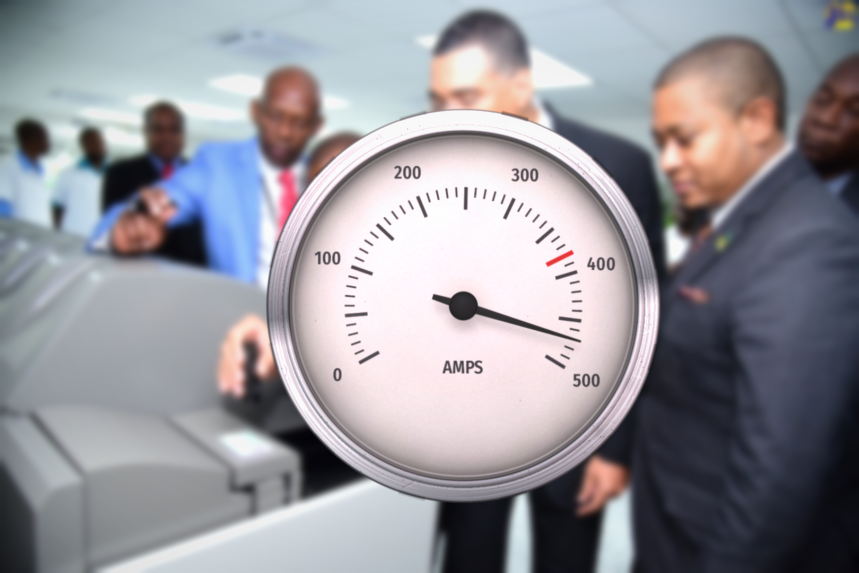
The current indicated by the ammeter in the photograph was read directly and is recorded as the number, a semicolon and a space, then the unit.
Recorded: 470; A
